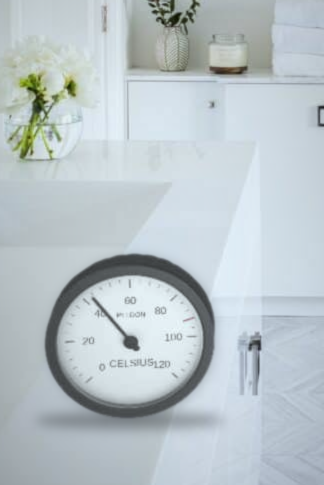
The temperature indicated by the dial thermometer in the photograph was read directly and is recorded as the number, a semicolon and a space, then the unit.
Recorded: 44; °C
